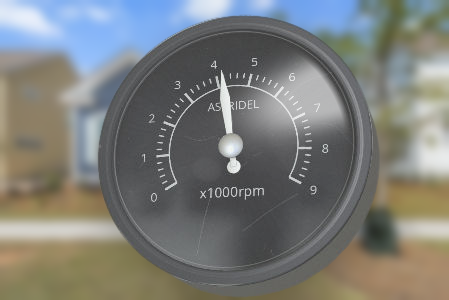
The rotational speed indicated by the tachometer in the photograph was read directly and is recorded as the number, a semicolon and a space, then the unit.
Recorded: 4200; rpm
